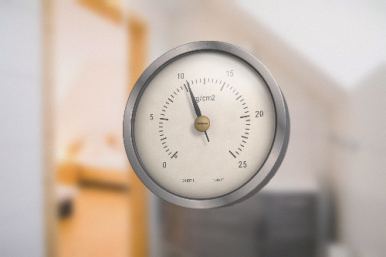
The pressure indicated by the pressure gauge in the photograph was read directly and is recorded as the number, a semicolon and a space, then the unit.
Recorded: 10.5; kg/cm²
